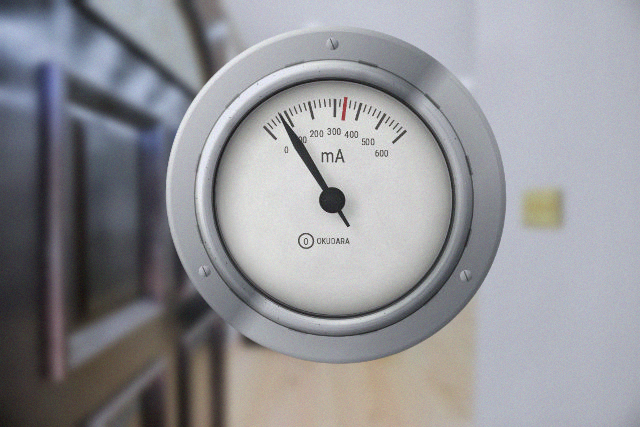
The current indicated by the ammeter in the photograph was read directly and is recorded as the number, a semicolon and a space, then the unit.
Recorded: 80; mA
